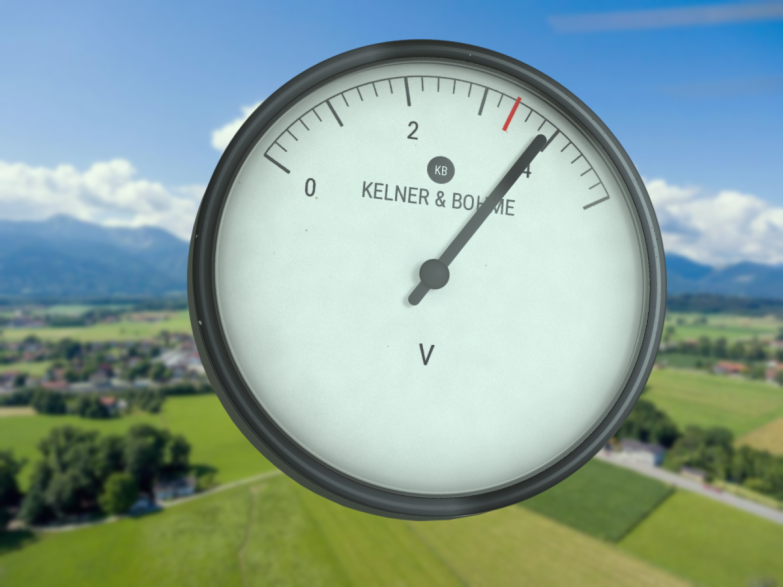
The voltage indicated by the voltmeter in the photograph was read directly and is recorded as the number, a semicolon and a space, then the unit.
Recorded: 3.9; V
